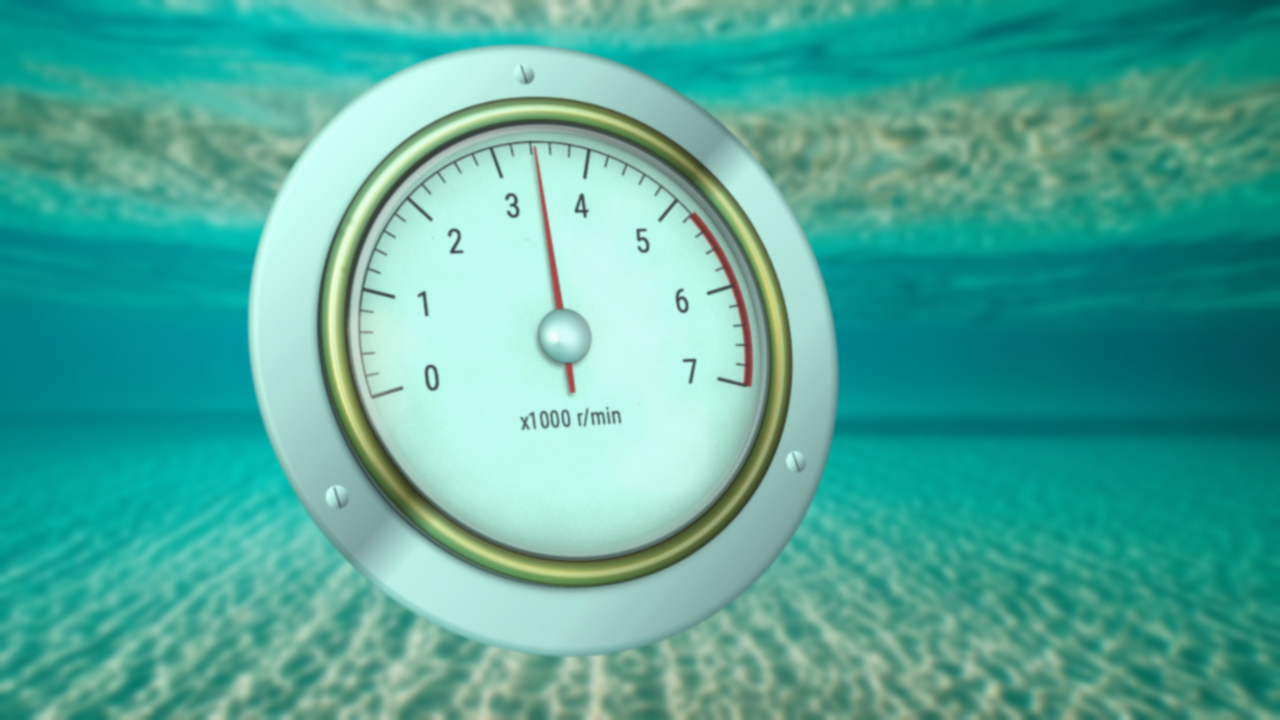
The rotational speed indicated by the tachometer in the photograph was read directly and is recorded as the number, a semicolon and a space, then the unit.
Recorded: 3400; rpm
